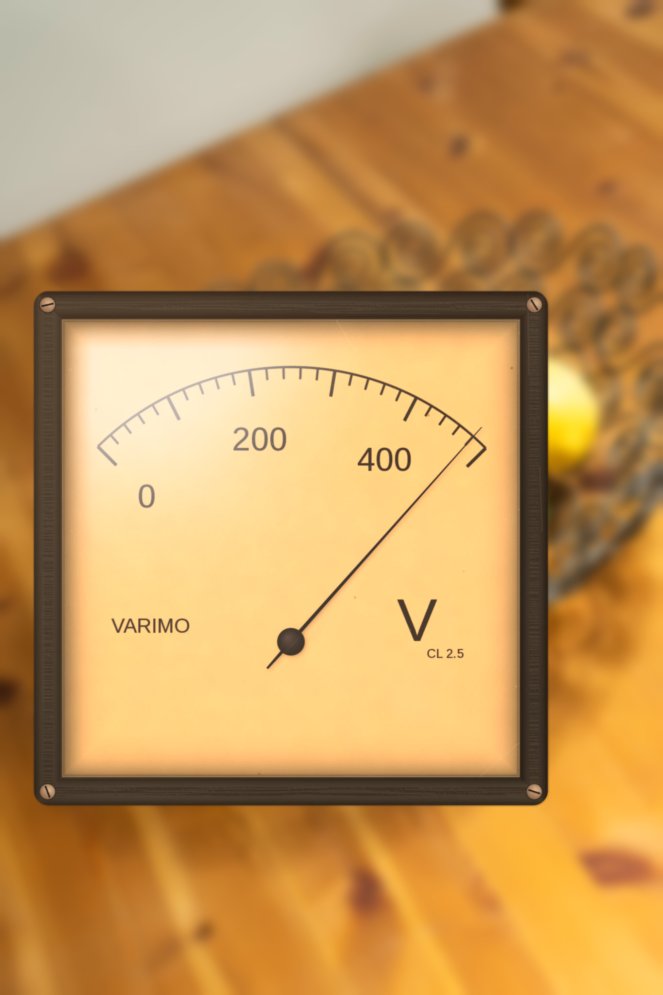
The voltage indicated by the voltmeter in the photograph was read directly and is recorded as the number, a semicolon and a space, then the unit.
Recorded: 480; V
